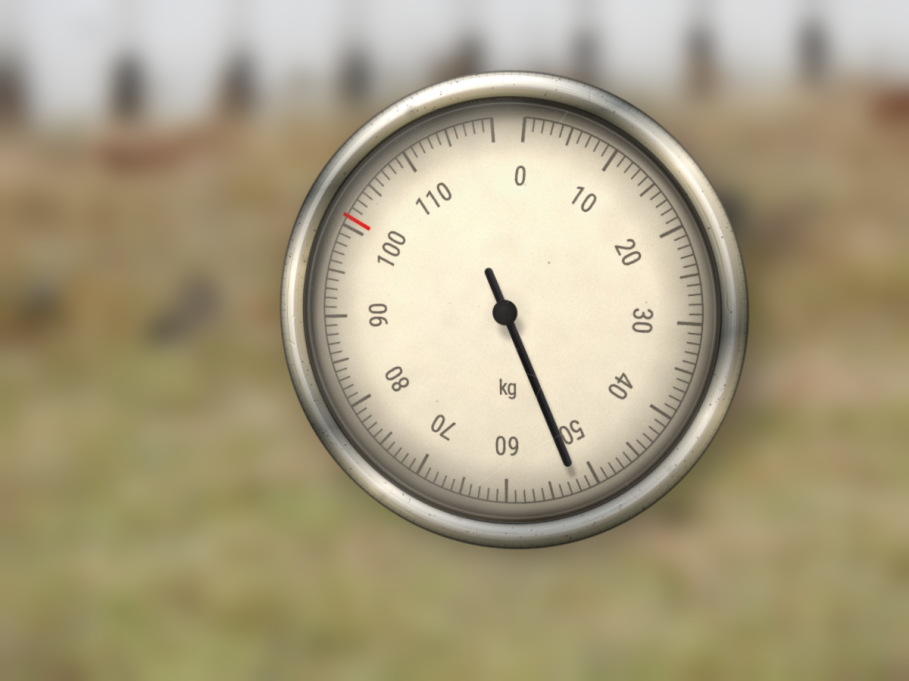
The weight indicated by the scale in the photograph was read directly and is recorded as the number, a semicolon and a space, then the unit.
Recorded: 52; kg
